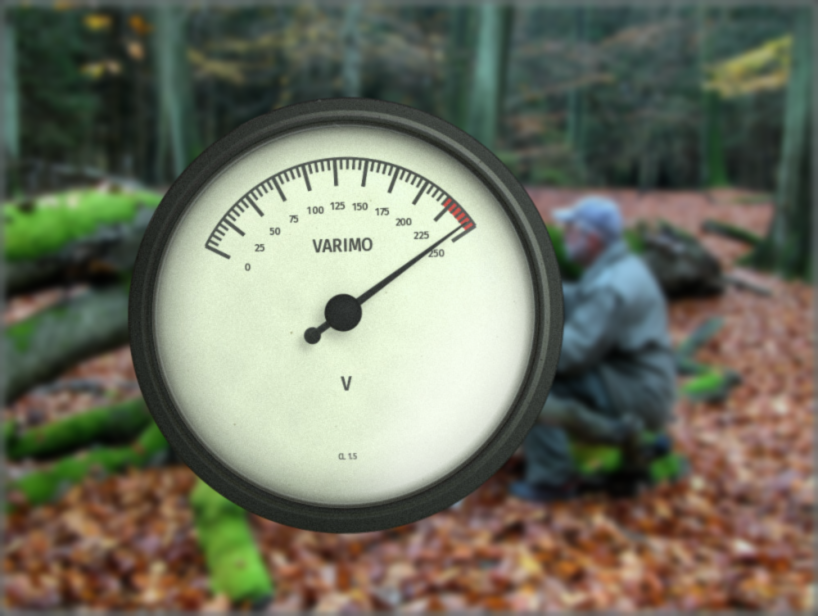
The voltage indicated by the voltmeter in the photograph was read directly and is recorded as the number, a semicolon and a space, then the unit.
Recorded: 245; V
